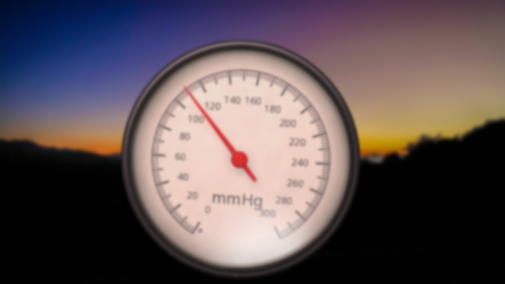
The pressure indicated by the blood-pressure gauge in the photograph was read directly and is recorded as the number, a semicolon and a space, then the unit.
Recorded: 110; mmHg
